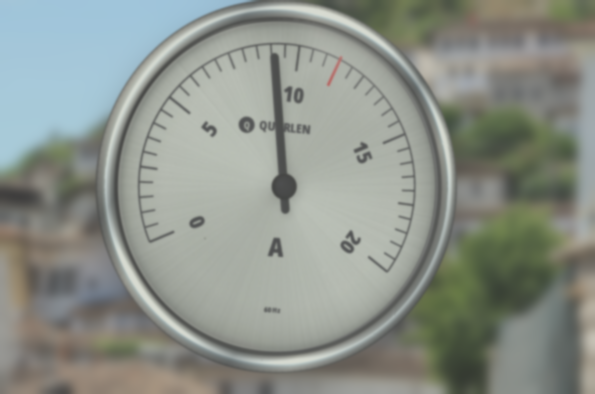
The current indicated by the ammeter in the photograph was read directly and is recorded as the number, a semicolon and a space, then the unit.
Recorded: 9; A
